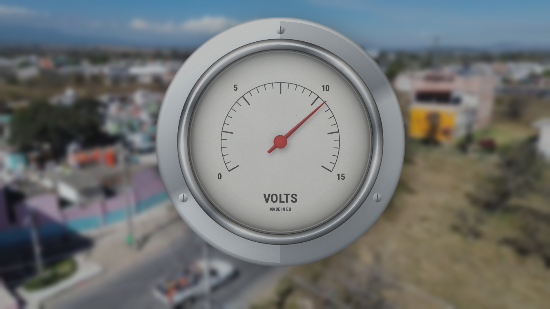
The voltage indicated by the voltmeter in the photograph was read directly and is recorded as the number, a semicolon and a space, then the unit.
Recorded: 10.5; V
